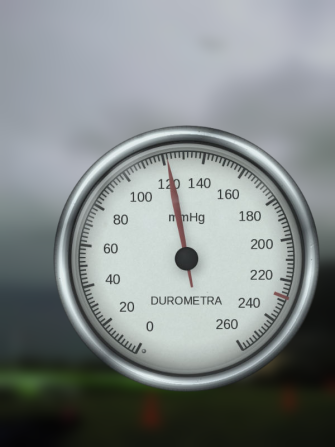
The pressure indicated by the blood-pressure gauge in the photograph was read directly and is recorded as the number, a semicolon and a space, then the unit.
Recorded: 122; mmHg
